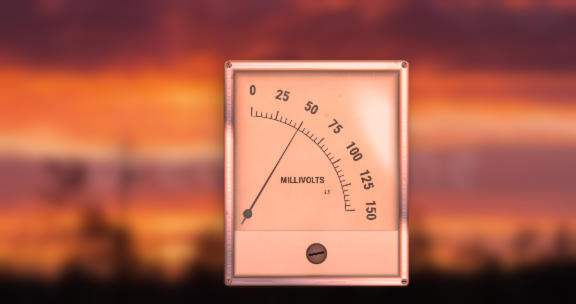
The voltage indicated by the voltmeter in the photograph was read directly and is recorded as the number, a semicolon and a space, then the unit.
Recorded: 50; mV
